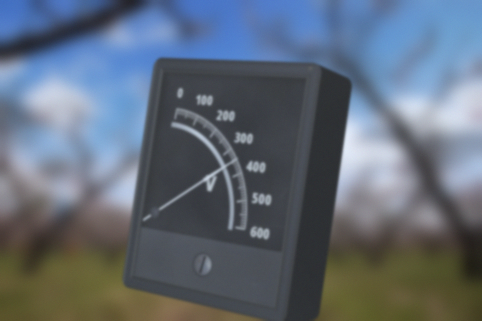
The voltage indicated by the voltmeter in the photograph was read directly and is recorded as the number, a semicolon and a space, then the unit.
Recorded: 350; V
